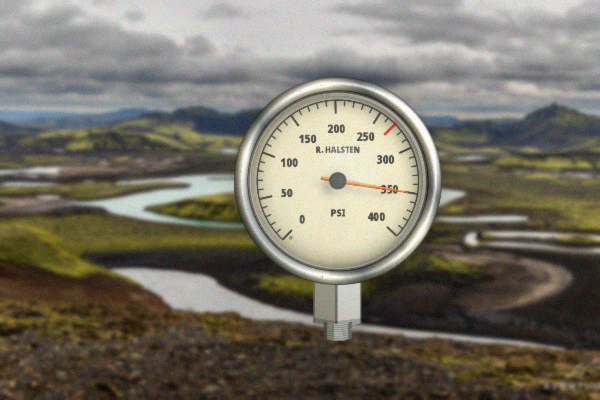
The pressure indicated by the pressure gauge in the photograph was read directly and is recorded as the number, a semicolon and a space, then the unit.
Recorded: 350; psi
